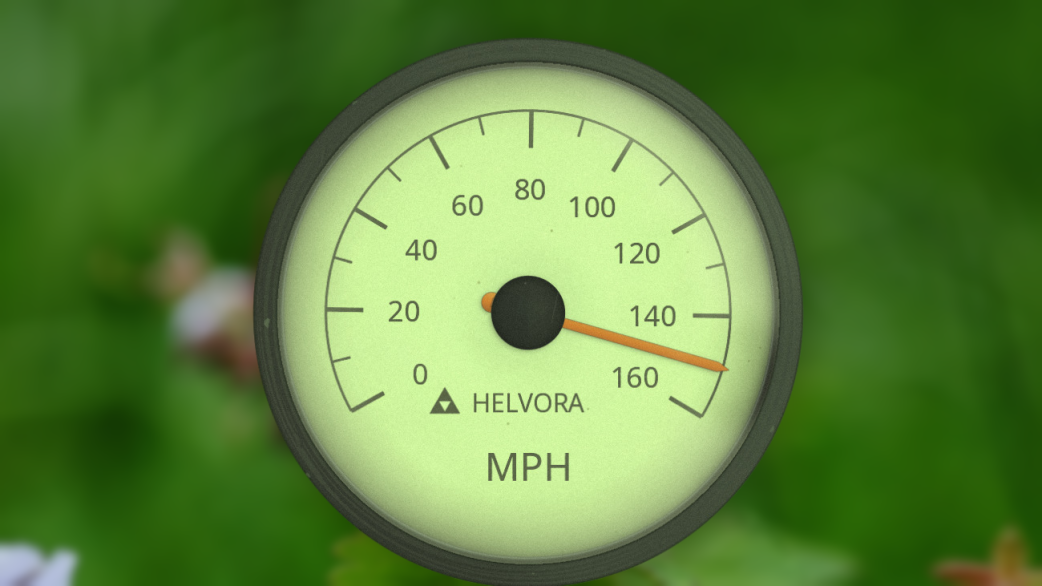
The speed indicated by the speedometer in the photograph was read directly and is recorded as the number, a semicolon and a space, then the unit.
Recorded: 150; mph
